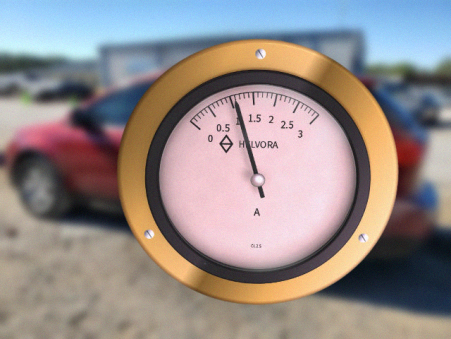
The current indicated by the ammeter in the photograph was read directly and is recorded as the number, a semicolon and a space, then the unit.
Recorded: 1.1; A
